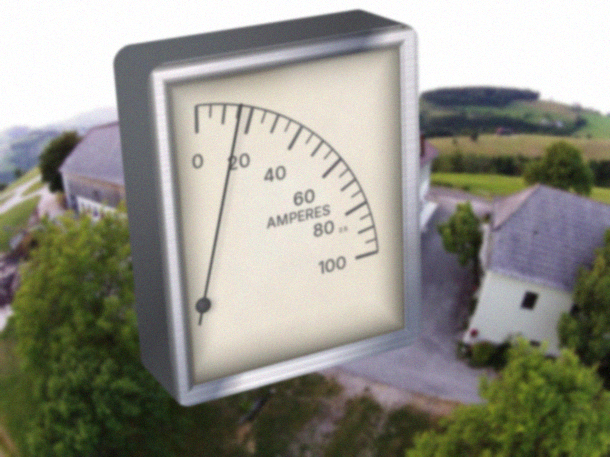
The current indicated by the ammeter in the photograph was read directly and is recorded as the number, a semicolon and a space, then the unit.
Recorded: 15; A
